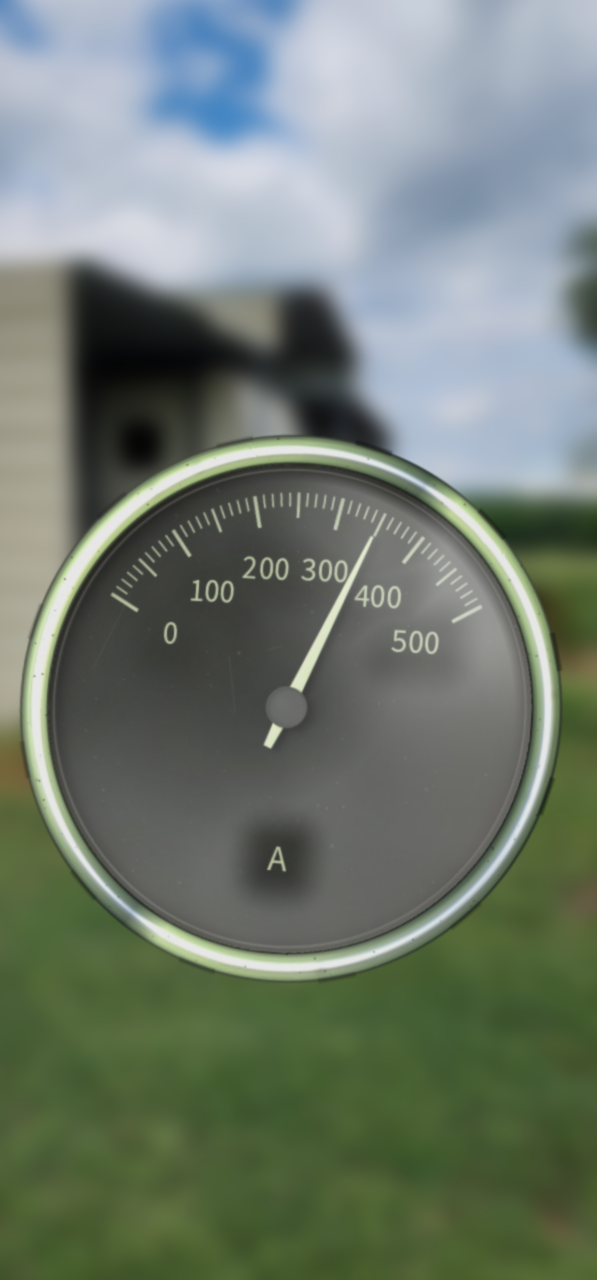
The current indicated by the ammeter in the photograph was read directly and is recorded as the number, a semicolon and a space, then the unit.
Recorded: 350; A
